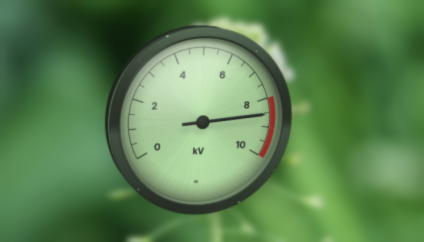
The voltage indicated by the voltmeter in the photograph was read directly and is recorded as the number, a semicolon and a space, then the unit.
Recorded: 8.5; kV
